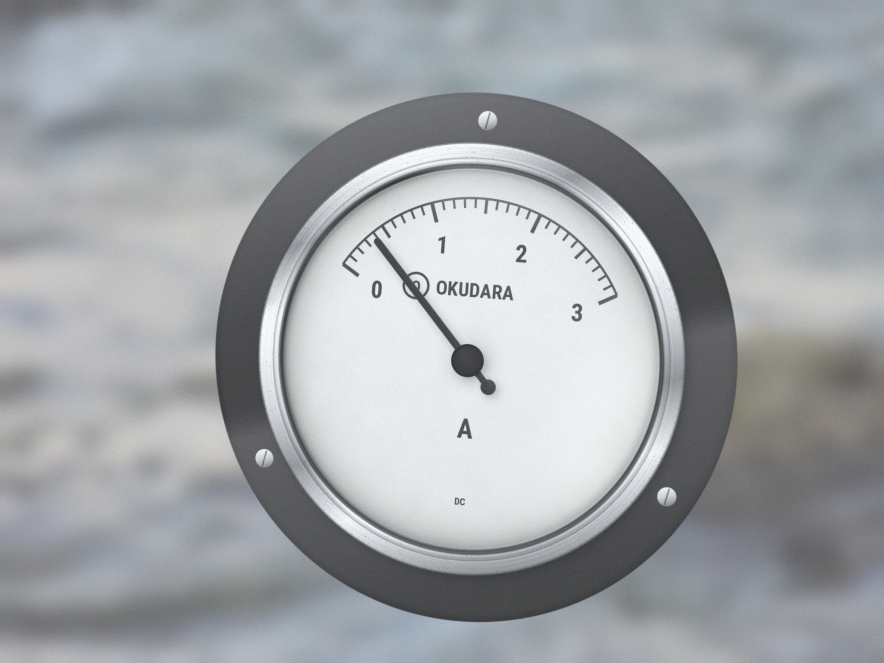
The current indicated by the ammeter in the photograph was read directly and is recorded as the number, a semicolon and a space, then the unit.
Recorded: 0.4; A
